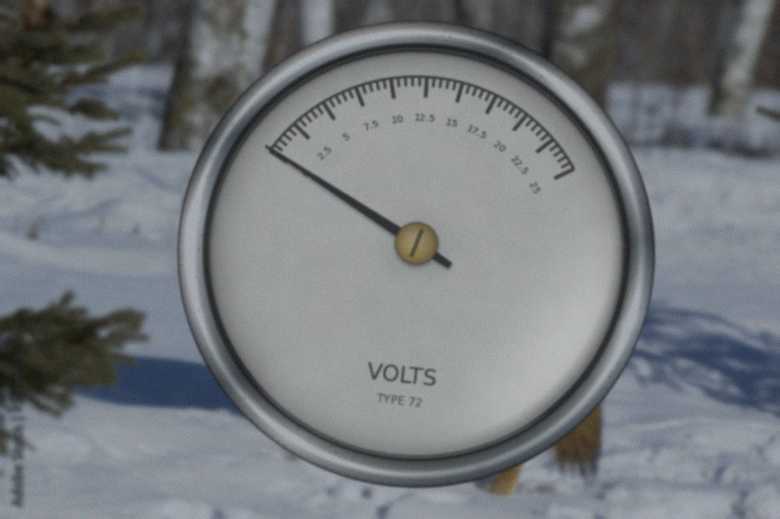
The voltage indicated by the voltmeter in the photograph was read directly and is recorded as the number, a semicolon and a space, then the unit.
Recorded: 0; V
